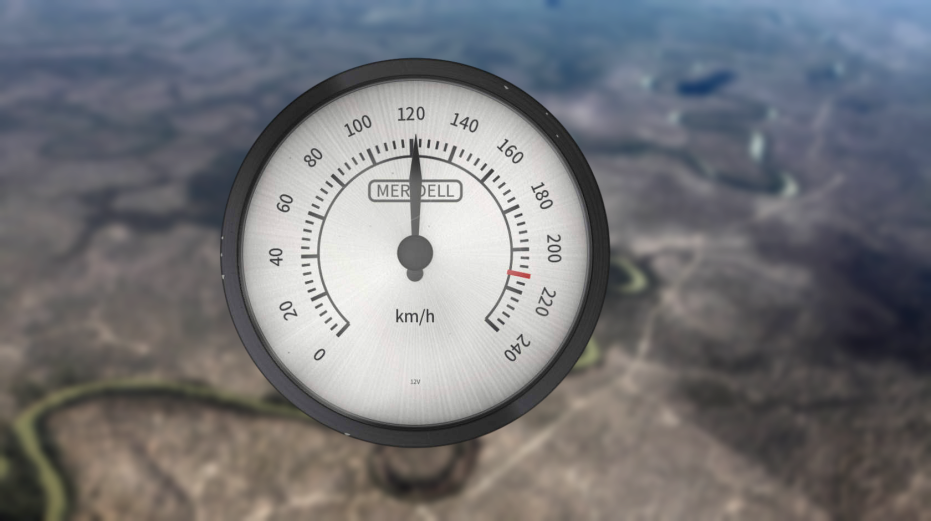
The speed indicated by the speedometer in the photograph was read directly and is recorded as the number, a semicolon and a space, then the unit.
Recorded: 122; km/h
